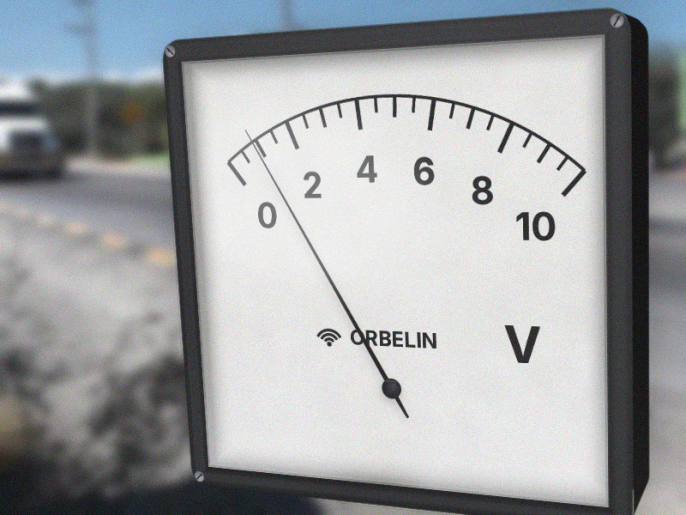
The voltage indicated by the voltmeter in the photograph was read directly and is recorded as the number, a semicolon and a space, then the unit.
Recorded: 1; V
